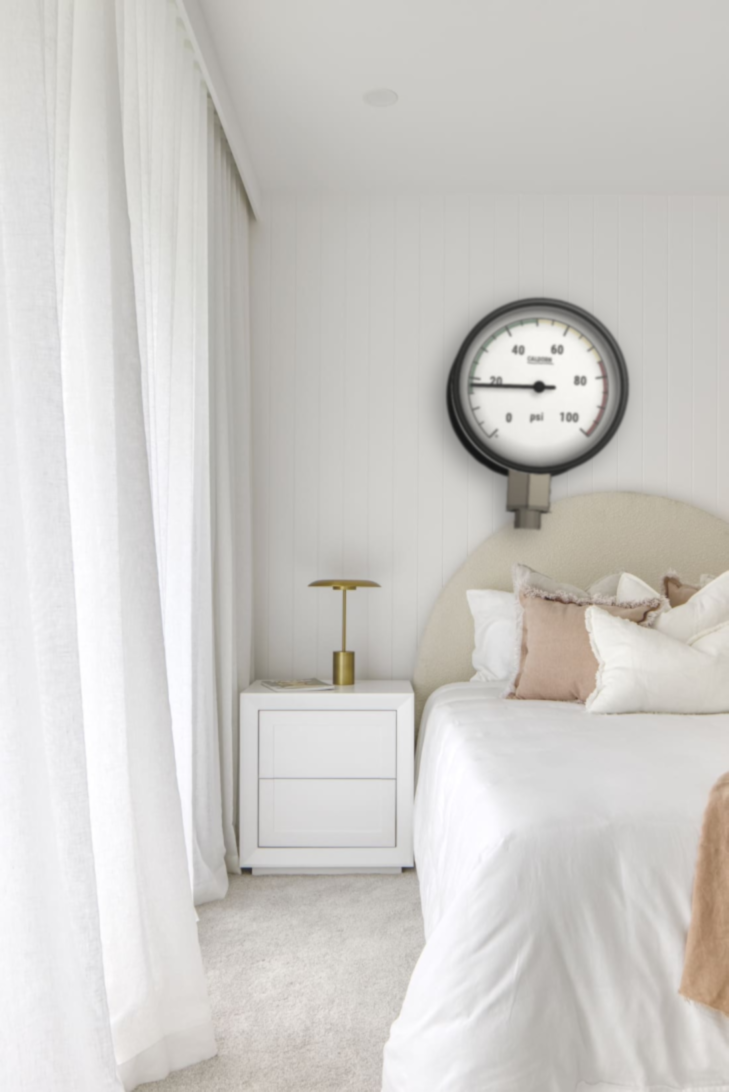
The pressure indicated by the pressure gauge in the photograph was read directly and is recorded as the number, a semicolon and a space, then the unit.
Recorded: 17.5; psi
